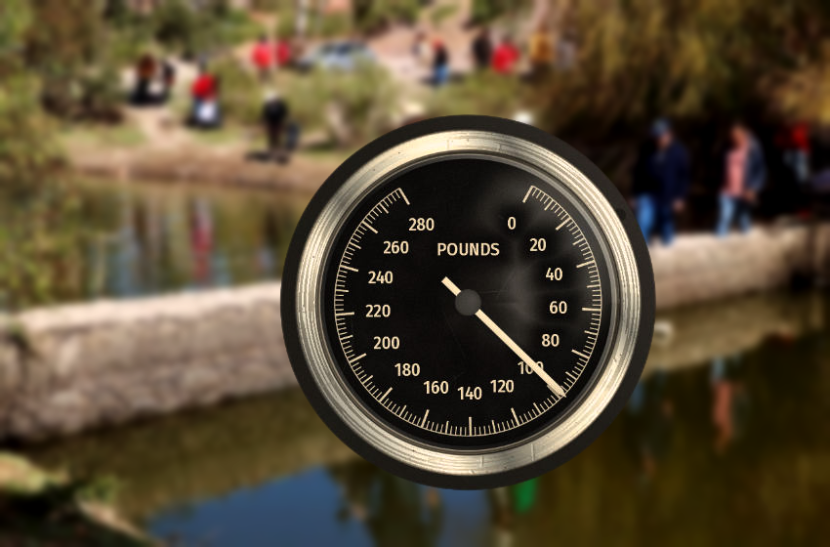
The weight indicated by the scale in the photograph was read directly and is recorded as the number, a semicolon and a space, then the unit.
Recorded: 98; lb
